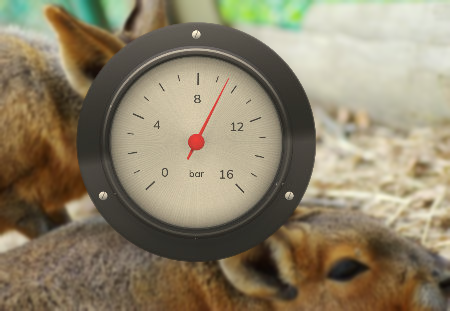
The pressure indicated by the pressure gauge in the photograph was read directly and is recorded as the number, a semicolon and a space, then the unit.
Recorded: 9.5; bar
